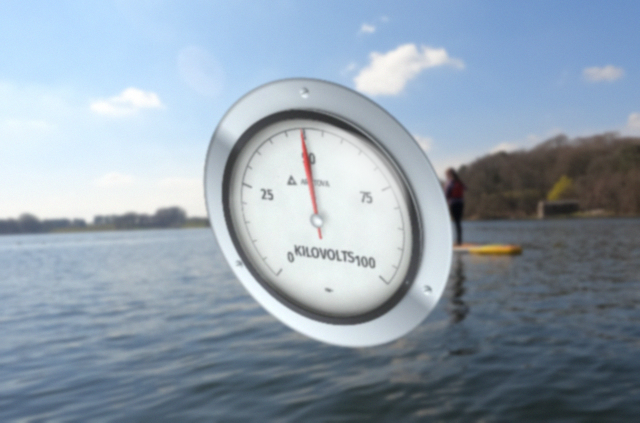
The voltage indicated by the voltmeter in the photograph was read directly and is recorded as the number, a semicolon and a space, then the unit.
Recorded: 50; kV
